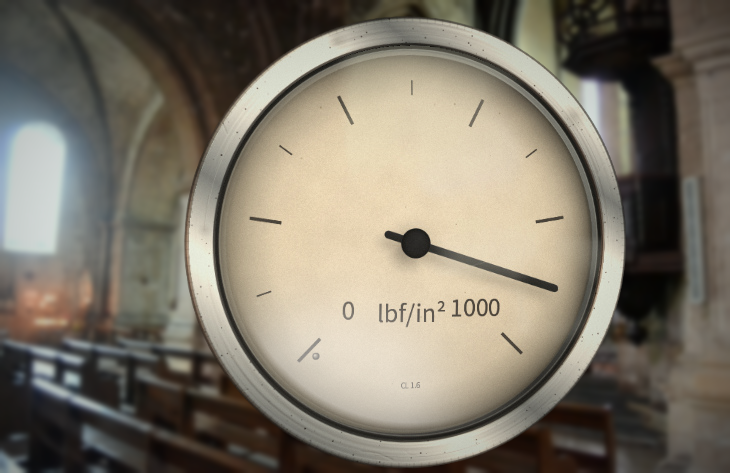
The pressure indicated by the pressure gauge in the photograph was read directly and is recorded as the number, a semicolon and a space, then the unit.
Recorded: 900; psi
